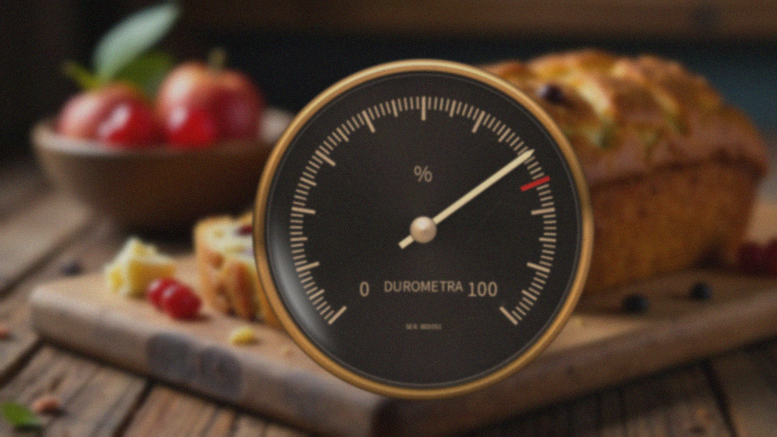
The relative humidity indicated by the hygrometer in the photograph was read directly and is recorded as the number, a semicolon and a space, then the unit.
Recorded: 70; %
